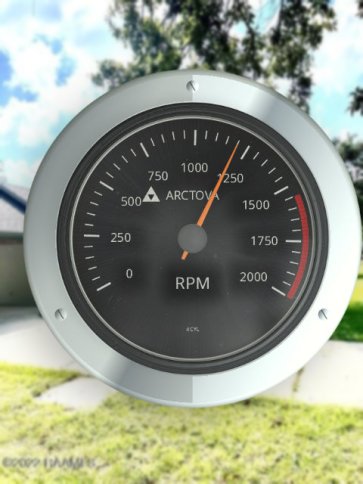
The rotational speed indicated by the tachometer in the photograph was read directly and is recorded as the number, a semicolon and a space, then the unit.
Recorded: 1200; rpm
